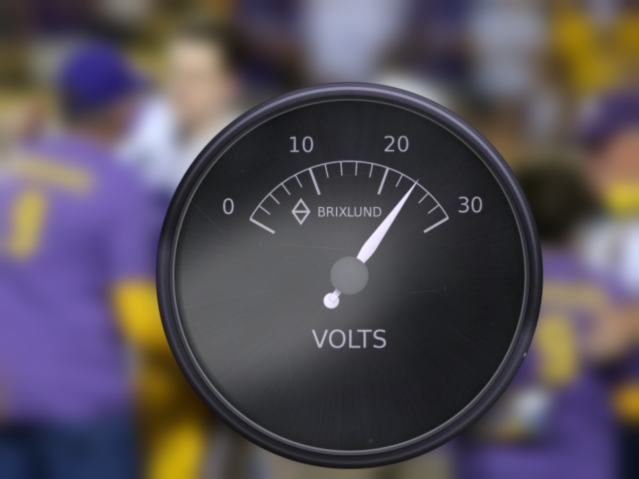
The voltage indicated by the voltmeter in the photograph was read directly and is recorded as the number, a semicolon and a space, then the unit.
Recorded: 24; V
